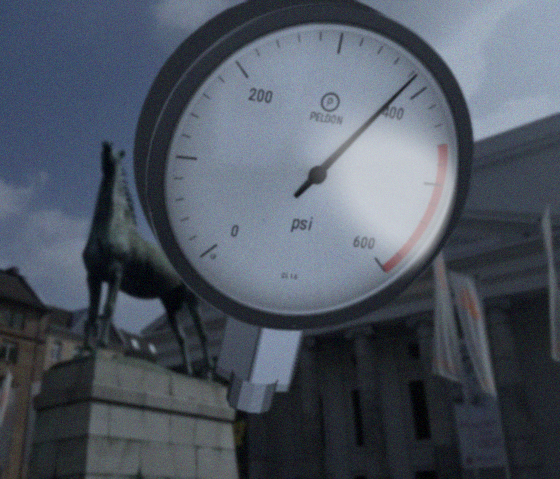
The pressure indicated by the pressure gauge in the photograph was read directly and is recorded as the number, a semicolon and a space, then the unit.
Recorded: 380; psi
